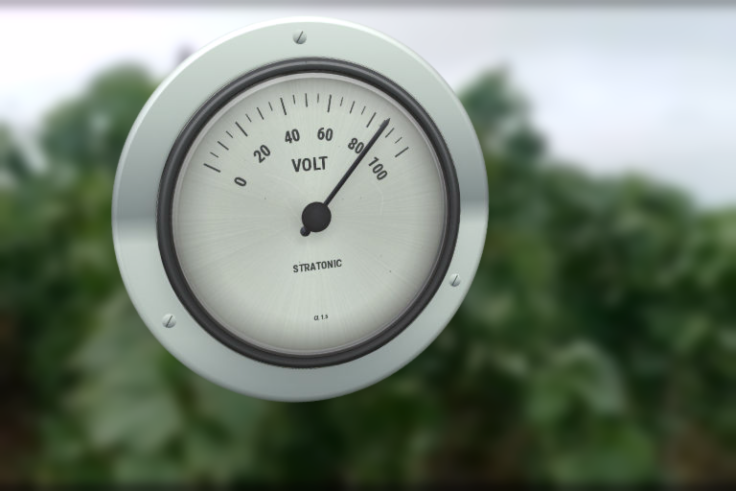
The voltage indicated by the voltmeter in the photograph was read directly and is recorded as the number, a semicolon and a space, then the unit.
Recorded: 85; V
